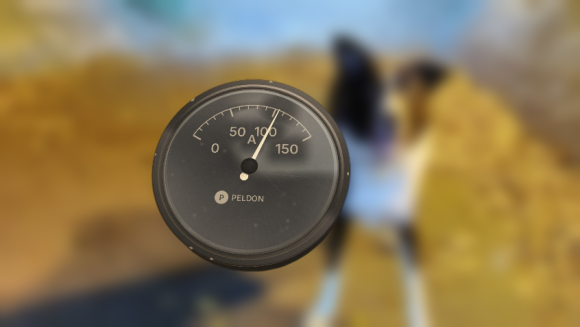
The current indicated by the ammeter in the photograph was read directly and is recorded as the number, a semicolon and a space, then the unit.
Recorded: 105; A
